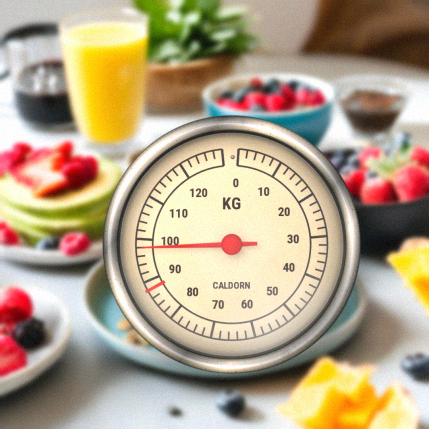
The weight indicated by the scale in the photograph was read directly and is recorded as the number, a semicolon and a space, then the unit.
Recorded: 98; kg
